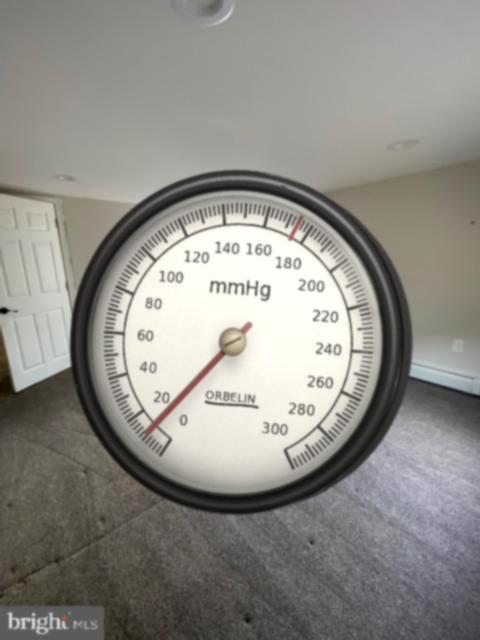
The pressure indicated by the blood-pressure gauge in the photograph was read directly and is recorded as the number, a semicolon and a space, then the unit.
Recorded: 10; mmHg
